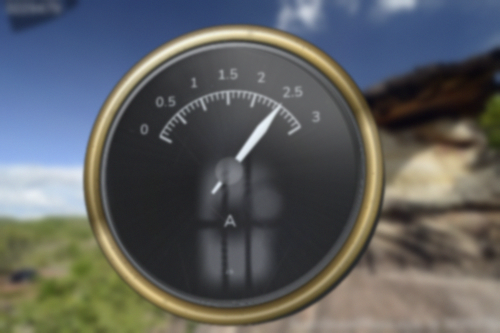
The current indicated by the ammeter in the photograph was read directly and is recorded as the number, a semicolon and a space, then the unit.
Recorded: 2.5; A
